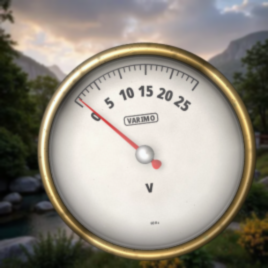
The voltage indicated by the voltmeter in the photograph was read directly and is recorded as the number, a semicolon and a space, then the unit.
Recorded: 1; V
